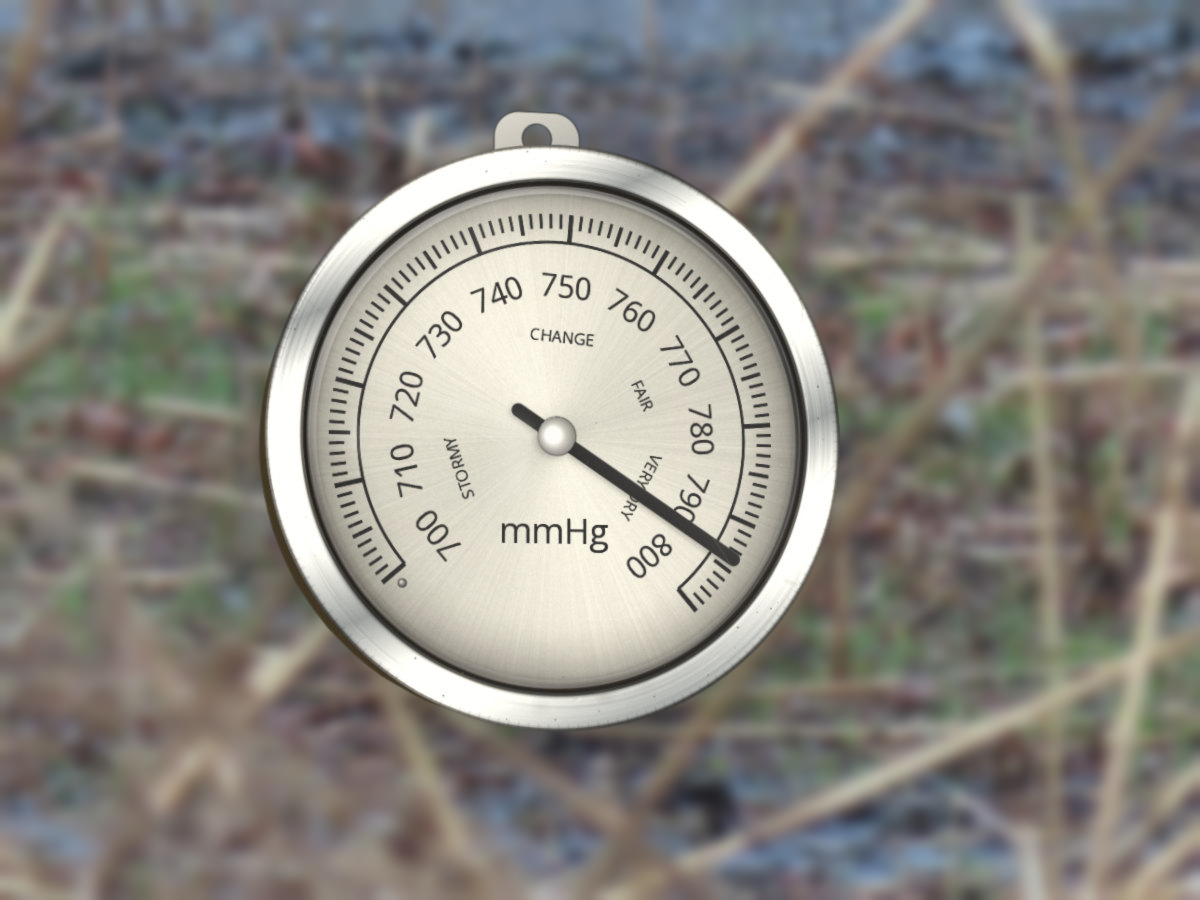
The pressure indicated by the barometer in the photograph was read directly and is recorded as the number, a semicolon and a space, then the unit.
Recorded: 794; mmHg
